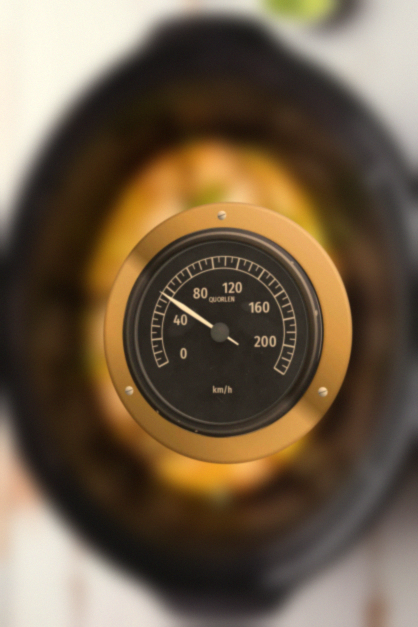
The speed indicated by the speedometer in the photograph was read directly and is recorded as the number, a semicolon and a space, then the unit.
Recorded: 55; km/h
